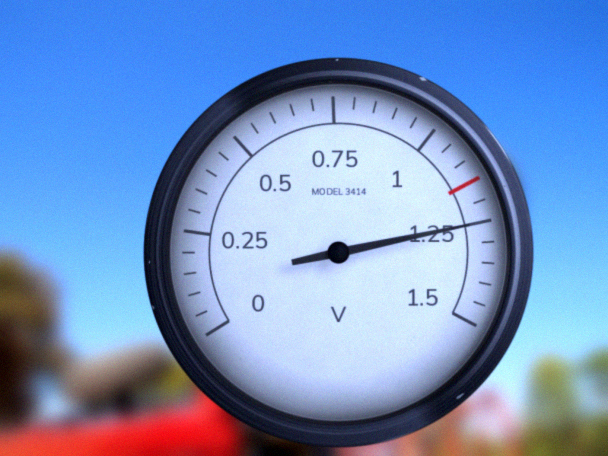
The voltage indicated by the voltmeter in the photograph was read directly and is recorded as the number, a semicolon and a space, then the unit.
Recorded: 1.25; V
